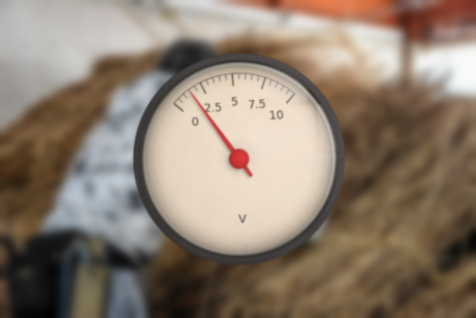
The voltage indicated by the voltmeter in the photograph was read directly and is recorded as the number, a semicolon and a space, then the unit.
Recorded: 1.5; V
